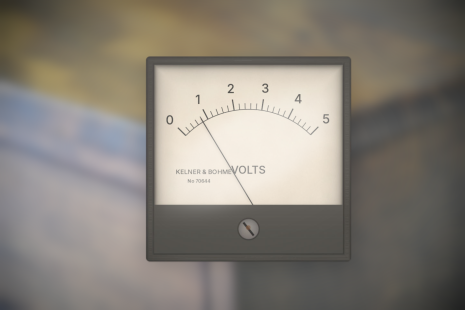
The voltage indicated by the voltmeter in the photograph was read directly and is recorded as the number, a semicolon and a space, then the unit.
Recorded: 0.8; V
